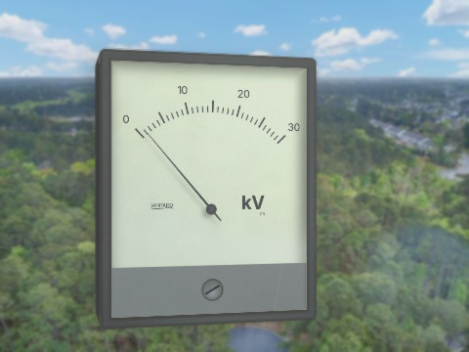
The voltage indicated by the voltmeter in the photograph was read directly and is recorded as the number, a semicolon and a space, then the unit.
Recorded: 1; kV
